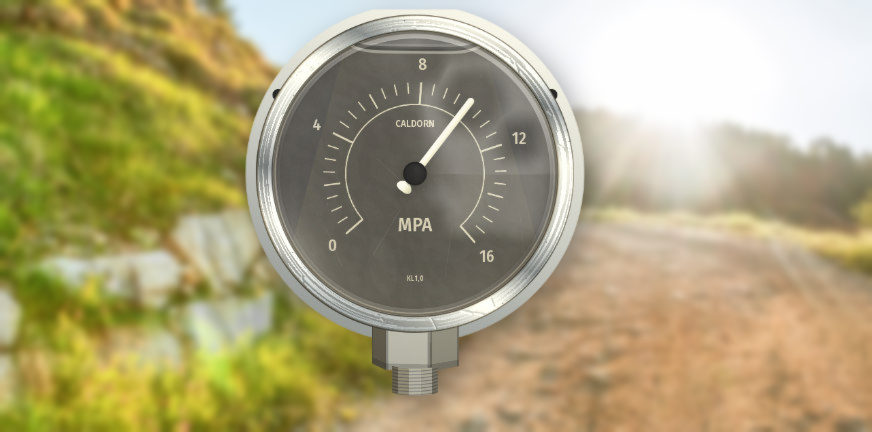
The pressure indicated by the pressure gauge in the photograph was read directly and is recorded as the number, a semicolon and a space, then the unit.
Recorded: 10; MPa
